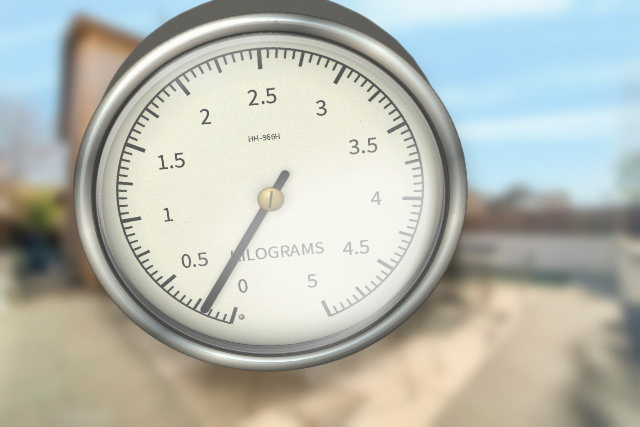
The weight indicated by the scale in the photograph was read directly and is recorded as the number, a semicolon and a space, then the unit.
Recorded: 0.2; kg
